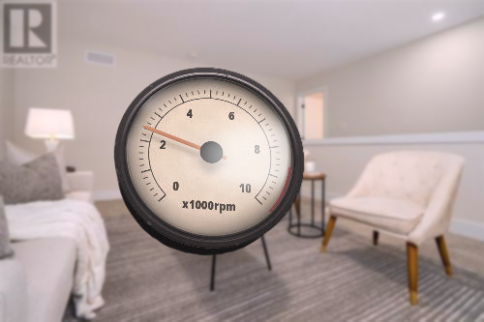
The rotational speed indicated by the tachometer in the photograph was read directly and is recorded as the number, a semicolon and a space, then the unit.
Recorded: 2400; rpm
